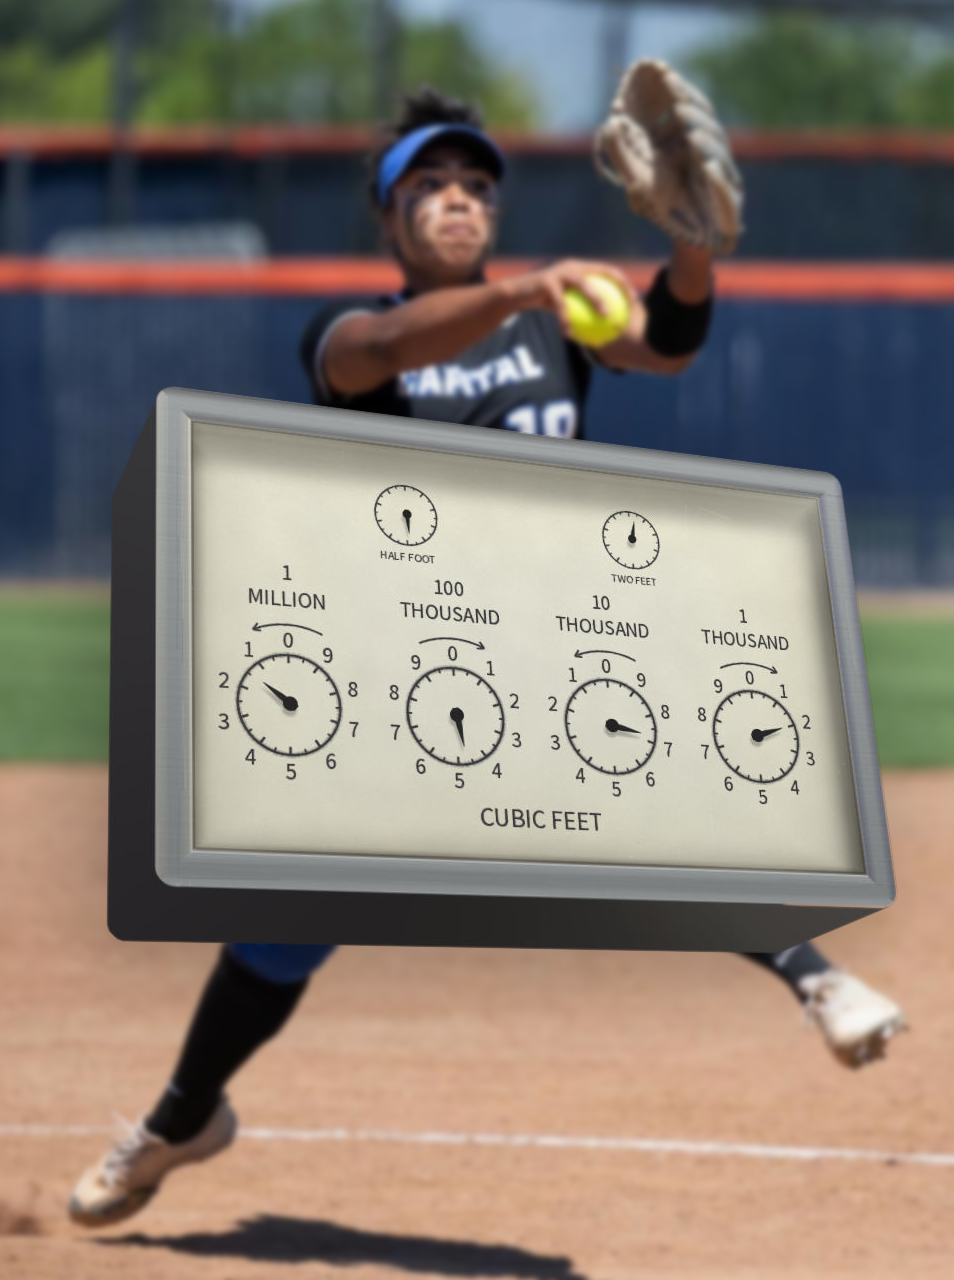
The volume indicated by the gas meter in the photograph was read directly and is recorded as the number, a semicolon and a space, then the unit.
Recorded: 147200; ft³
